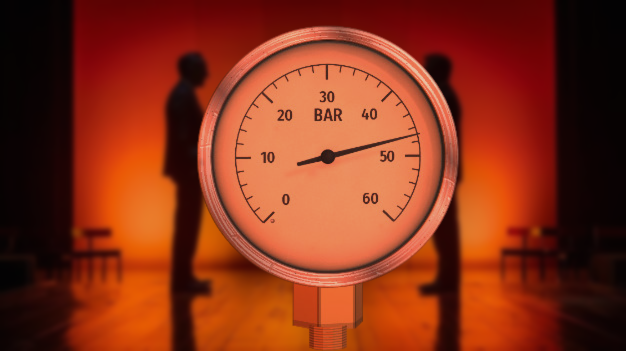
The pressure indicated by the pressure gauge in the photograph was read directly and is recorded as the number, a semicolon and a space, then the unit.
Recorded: 47; bar
